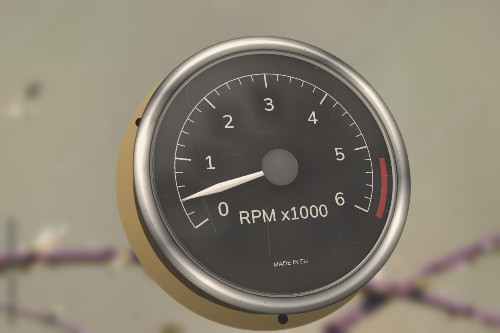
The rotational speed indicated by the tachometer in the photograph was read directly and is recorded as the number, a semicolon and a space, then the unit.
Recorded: 400; rpm
